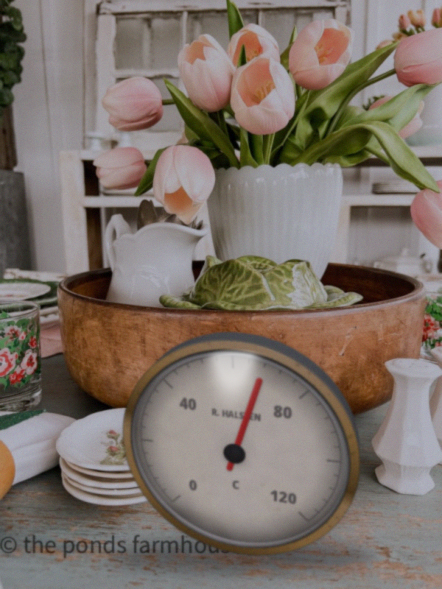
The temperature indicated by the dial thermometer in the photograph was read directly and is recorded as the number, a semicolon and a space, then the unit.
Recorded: 68; °C
